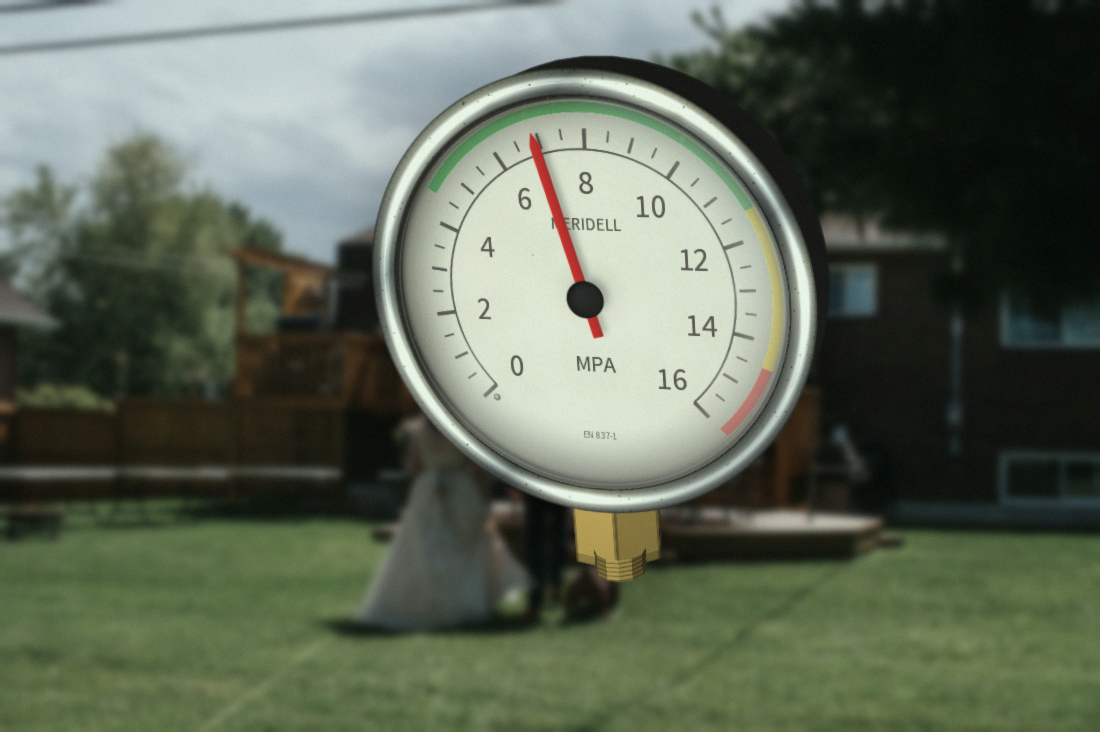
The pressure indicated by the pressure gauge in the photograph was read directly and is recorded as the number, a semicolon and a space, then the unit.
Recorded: 7; MPa
